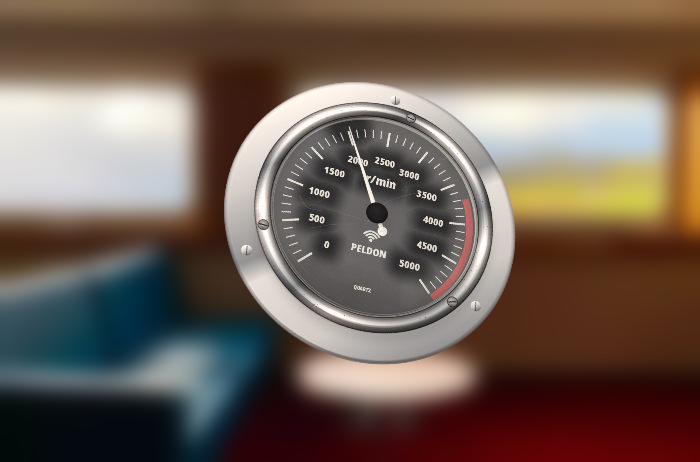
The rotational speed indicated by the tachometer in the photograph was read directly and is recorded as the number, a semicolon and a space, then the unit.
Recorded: 2000; rpm
